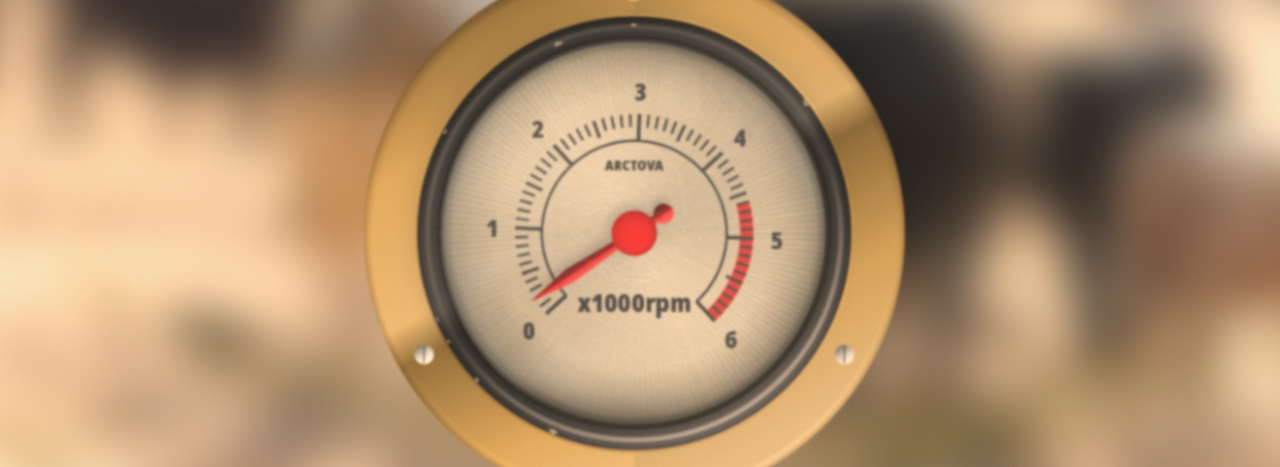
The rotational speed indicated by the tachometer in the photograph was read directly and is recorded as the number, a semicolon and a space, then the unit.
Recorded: 200; rpm
